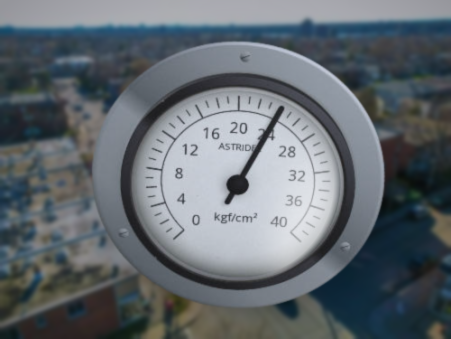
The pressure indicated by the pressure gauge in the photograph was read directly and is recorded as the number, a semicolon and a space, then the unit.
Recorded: 24; kg/cm²
